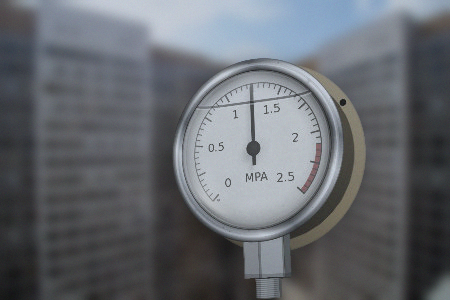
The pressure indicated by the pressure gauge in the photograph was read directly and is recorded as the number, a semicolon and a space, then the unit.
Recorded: 1.25; MPa
